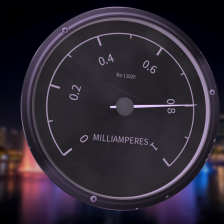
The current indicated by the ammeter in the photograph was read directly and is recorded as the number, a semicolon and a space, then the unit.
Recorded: 0.8; mA
